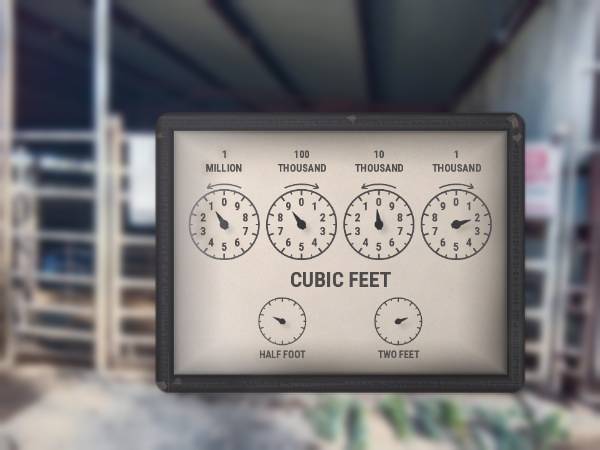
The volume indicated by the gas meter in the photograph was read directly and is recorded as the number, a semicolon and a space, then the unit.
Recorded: 90200; ft³
